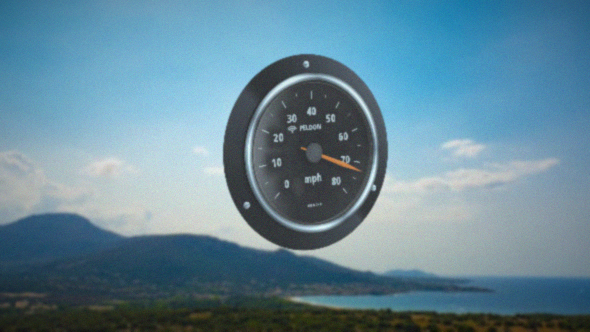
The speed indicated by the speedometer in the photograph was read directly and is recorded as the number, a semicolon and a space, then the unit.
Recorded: 72.5; mph
